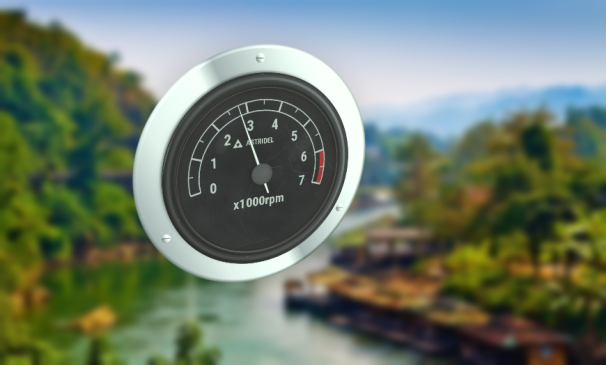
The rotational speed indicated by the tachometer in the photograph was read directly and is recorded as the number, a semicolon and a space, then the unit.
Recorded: 2750; rpm
